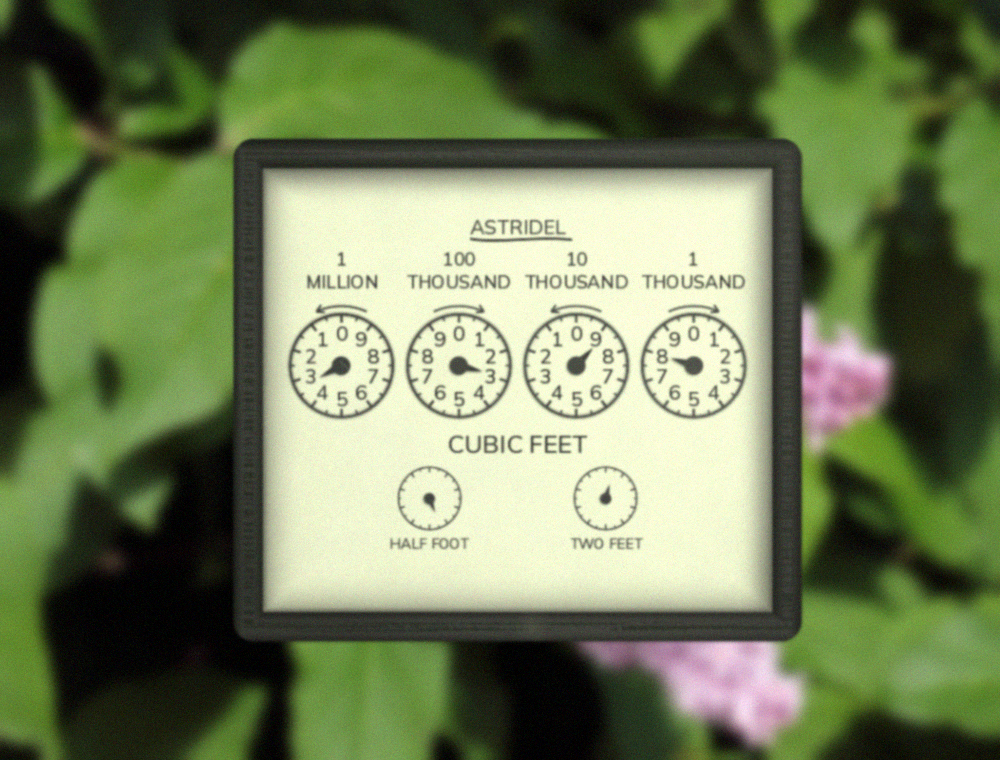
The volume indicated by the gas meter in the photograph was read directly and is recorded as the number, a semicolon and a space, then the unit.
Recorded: 328800; ft³
